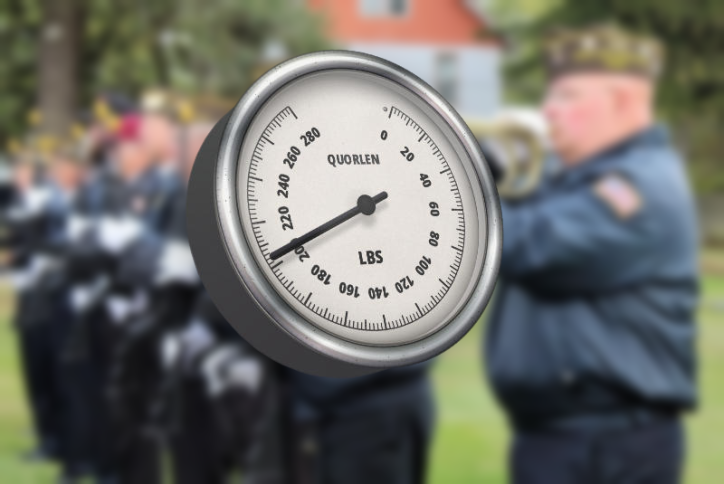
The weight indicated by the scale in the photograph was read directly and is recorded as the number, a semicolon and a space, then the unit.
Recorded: 204; lb
